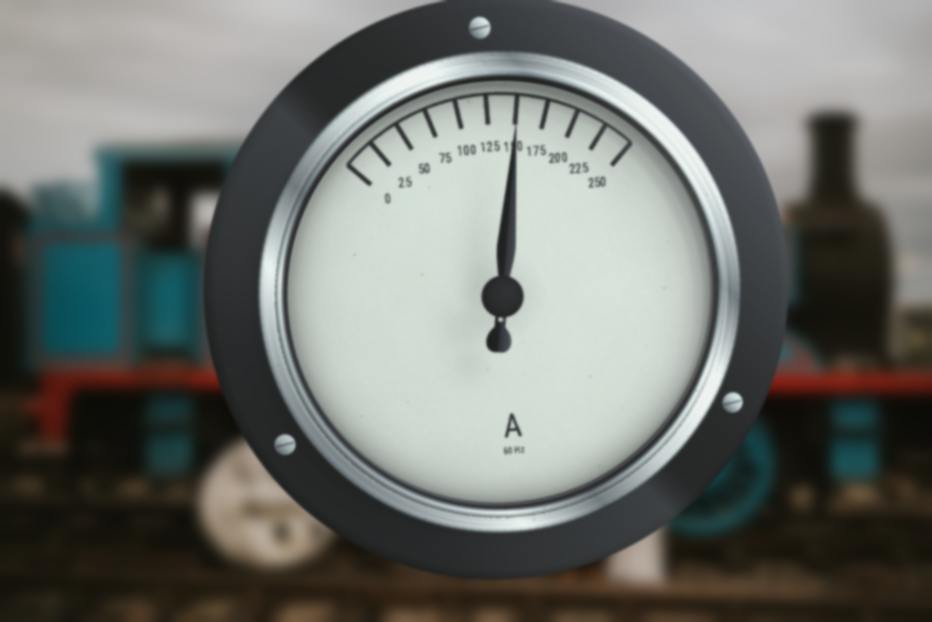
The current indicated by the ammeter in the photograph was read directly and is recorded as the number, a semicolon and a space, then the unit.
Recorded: 150; A
